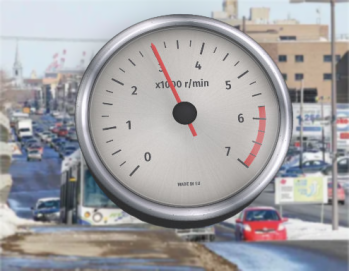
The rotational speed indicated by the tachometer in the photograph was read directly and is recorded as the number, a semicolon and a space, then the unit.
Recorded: 3000; rpm
